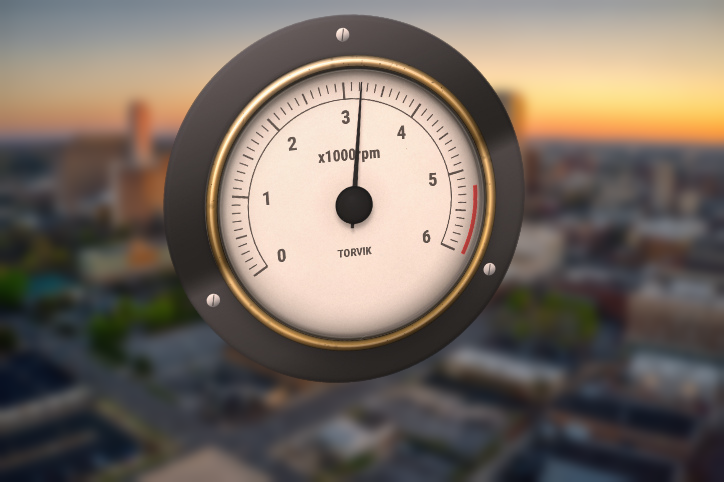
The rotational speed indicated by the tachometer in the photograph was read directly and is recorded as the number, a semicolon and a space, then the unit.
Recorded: 3200; rpm
